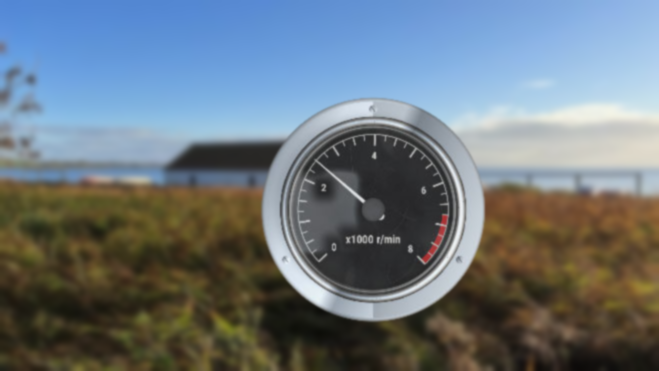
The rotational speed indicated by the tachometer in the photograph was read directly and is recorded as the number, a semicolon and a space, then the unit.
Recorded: 2500; rpm
